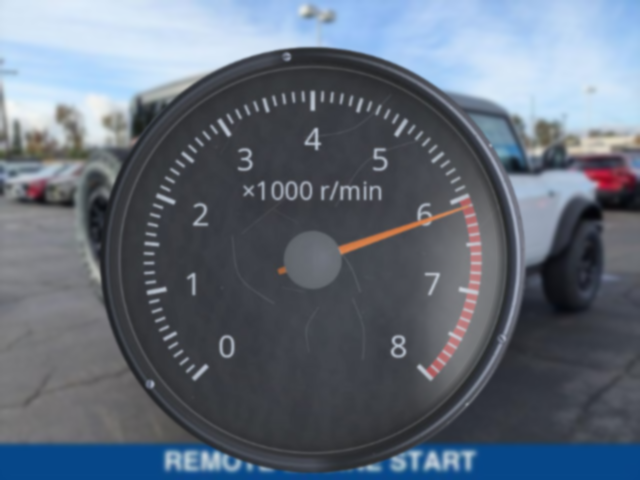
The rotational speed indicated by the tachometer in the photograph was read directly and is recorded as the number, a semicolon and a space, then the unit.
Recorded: 6100; rpm
